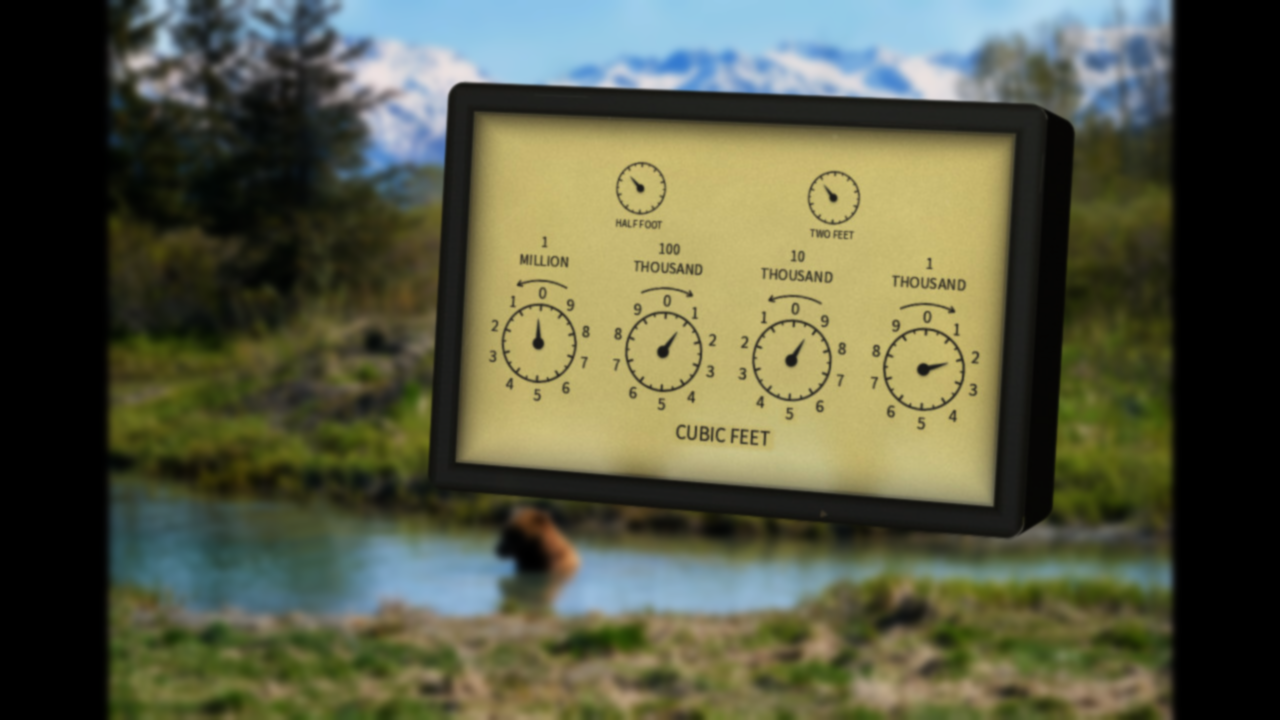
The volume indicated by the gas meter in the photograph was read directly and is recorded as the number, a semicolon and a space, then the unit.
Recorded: 9200; ft³
